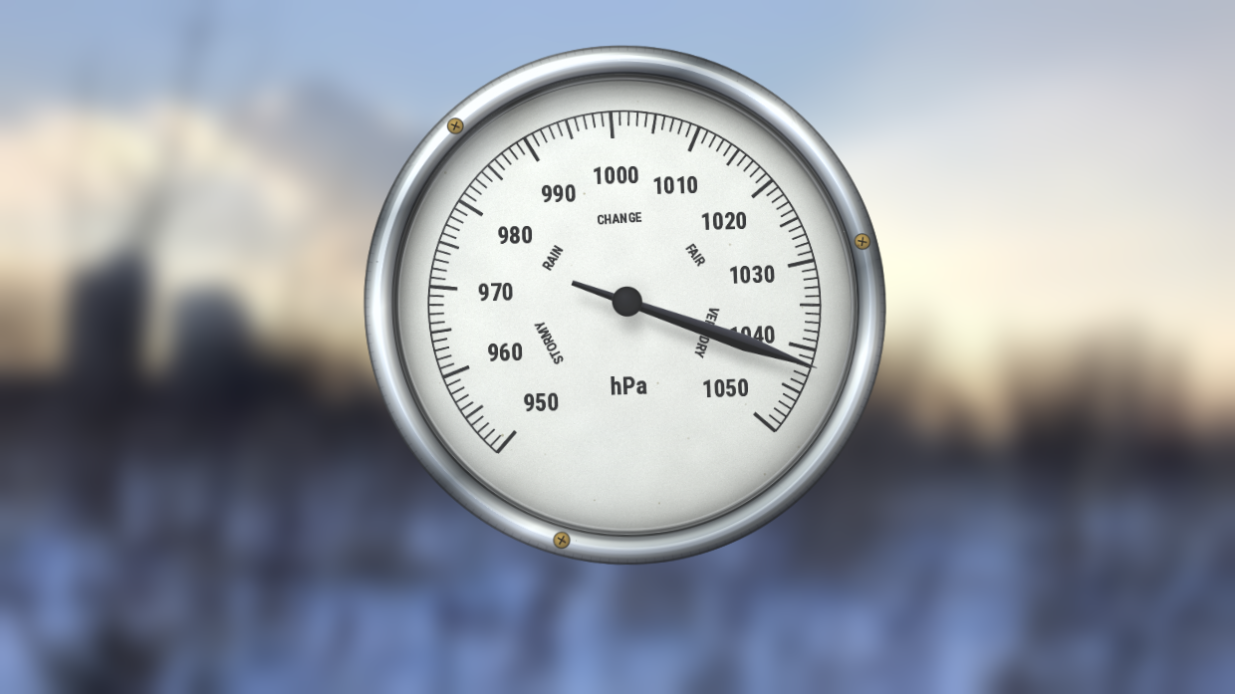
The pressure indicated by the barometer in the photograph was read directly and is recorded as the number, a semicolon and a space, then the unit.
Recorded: 1042; hPa
